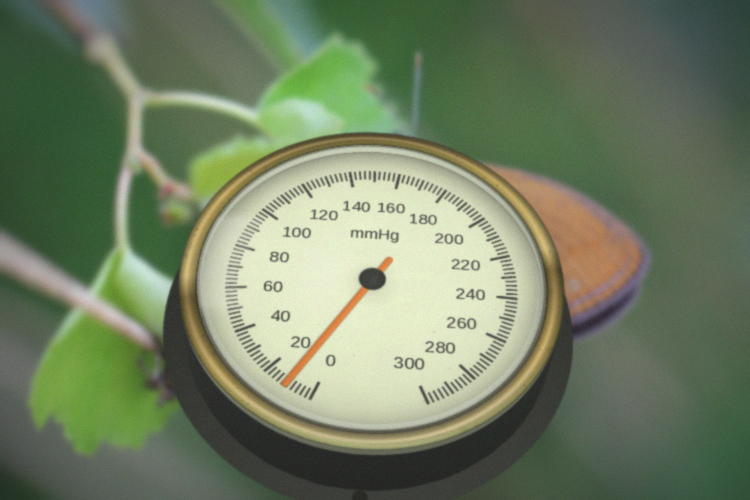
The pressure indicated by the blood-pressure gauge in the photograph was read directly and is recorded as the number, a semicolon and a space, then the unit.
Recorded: 10; mmHg
